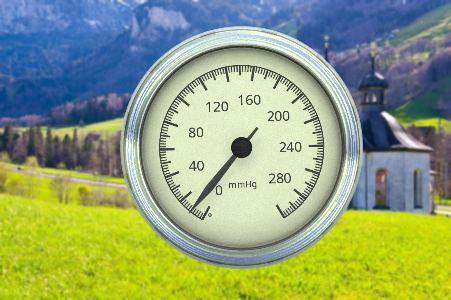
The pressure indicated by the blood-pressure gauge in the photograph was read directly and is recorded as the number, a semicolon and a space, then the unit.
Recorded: 10; mmHg
